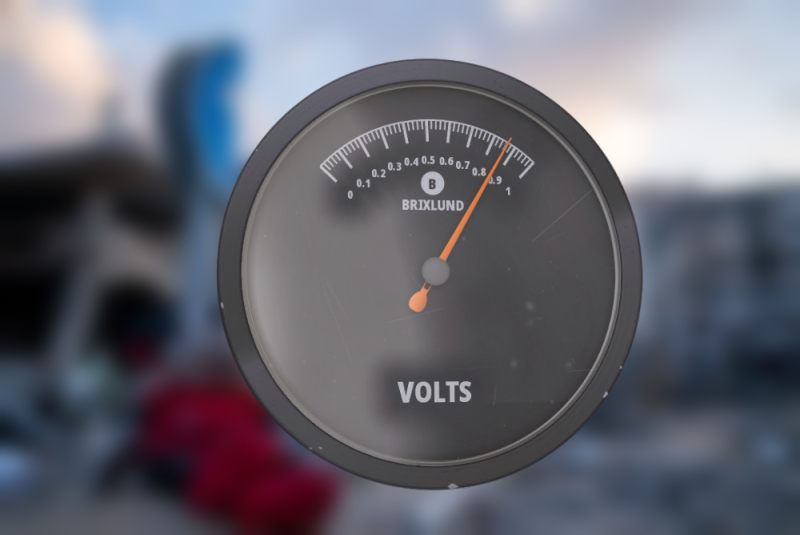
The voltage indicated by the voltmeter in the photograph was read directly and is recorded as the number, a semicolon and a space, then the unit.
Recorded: 0.86; V
